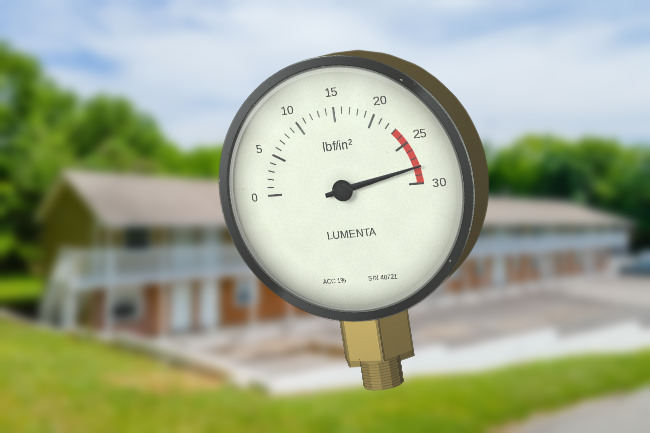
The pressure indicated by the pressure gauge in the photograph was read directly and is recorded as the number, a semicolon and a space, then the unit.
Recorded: 28; psi
